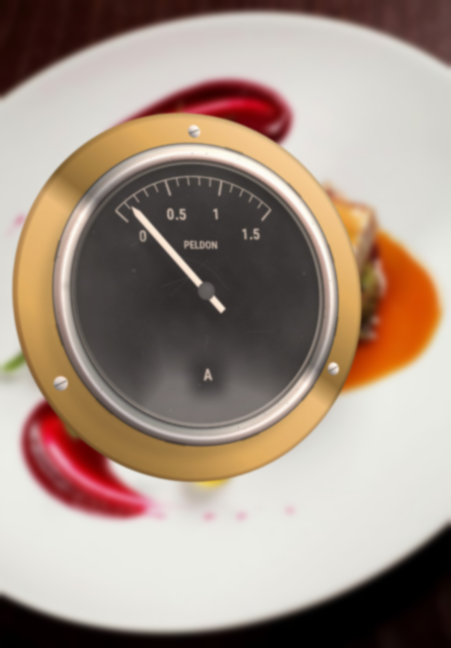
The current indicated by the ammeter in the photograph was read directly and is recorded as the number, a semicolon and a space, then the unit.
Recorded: 0.1; A
